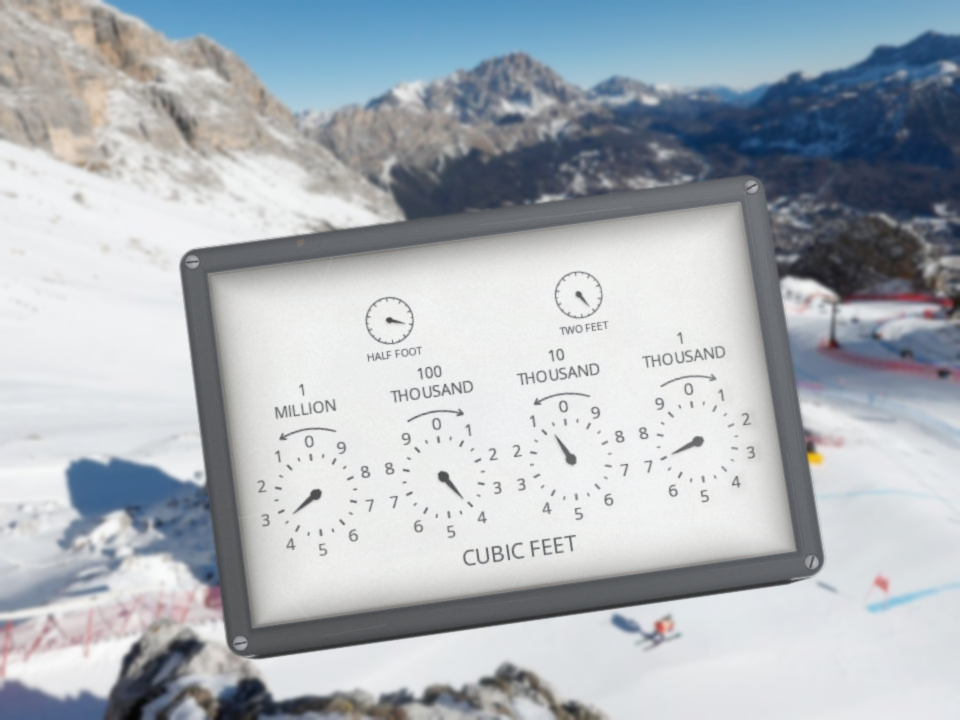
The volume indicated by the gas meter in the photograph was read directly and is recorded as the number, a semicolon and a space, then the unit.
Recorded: 340700; ft³
